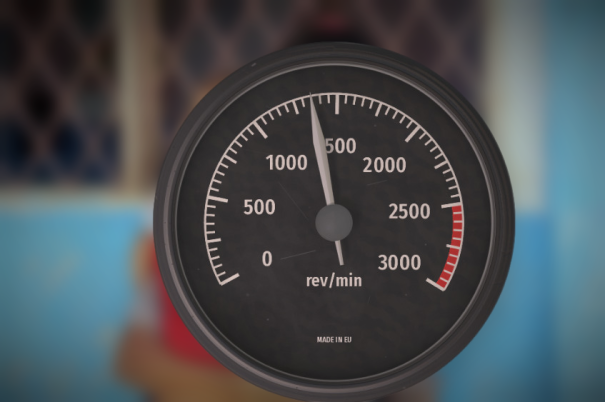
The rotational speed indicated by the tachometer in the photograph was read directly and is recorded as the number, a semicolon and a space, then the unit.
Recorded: 1350; rpm
